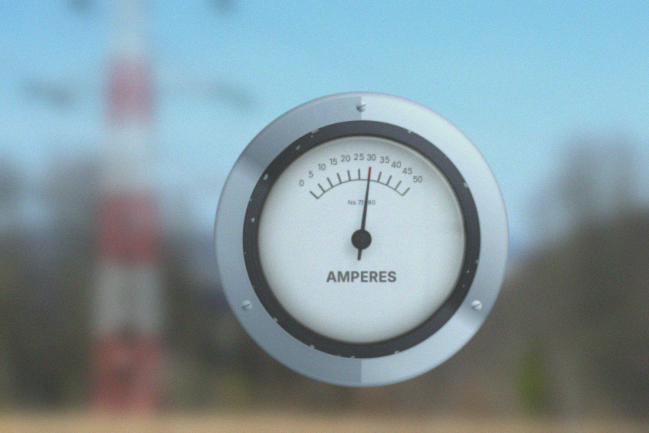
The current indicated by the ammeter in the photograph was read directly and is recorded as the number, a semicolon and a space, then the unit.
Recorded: 30; A
